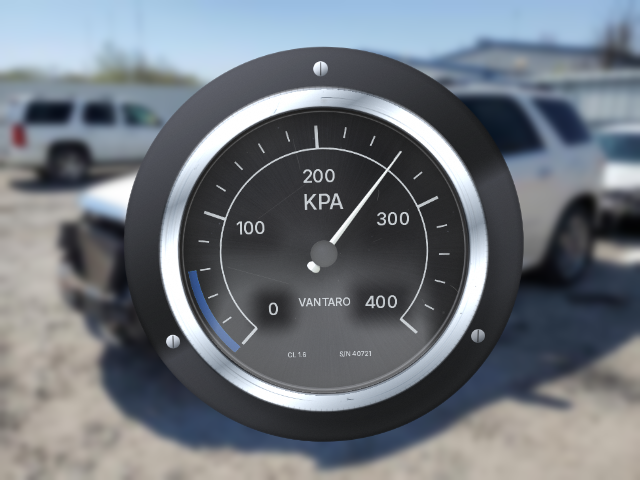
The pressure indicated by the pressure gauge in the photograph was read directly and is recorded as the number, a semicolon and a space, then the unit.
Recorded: 260; kPa
